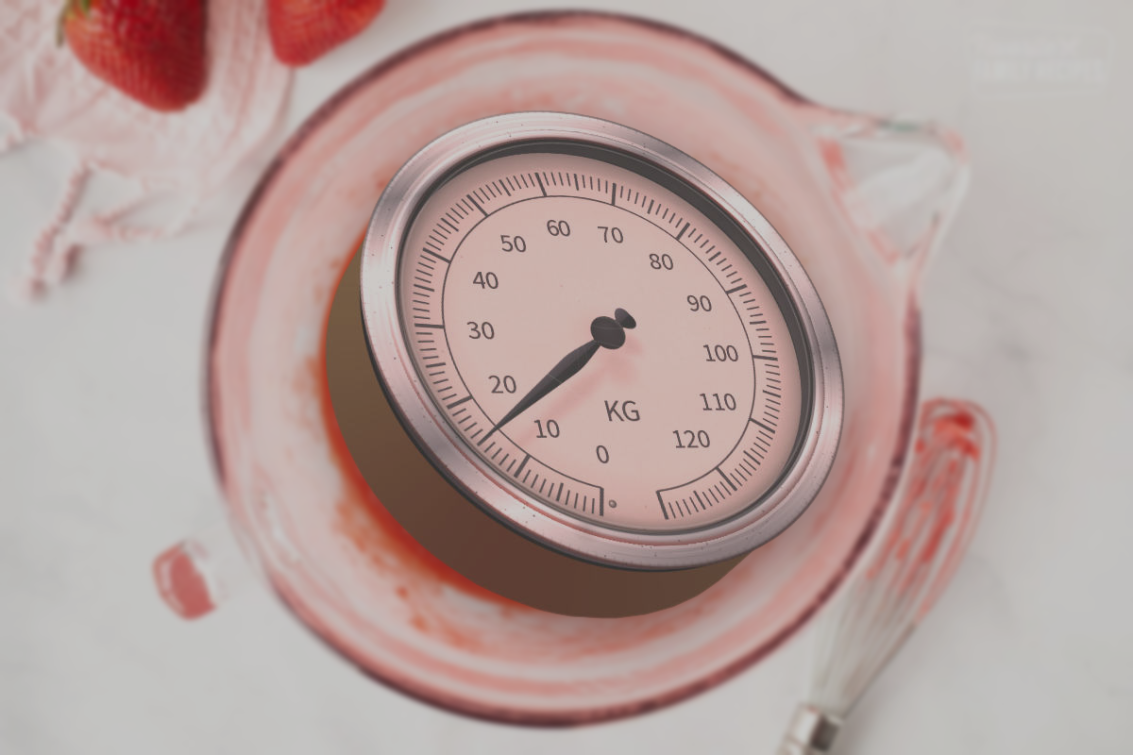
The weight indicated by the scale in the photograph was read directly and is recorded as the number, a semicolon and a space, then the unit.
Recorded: 15; kg
